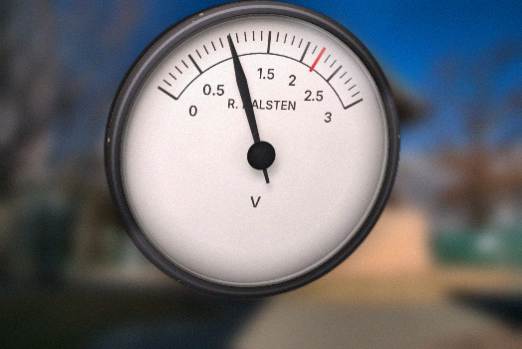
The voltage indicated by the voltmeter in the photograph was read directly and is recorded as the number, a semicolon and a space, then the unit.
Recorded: 1; V
